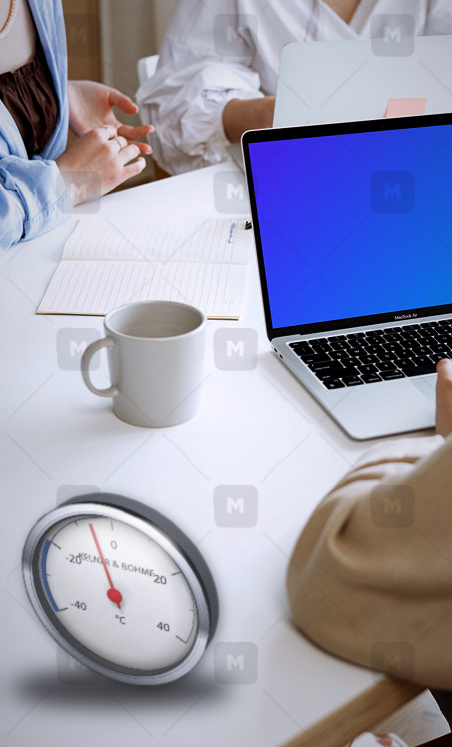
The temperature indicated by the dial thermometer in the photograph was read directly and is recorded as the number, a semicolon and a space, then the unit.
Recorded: -5; °C
